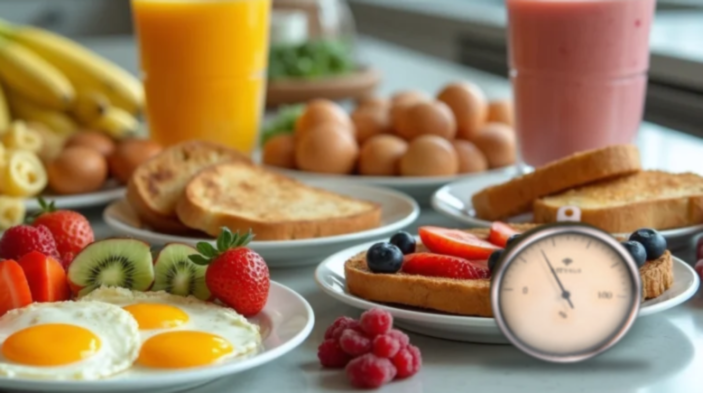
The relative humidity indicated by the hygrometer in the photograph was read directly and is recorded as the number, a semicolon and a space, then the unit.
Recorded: 32; %
